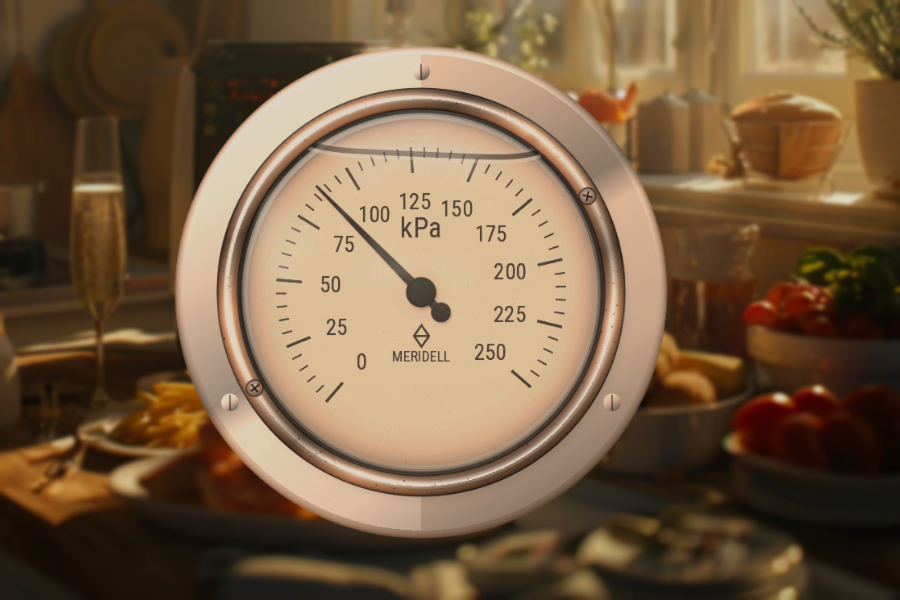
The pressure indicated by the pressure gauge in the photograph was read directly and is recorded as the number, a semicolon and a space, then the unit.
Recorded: 87.5; kPa
